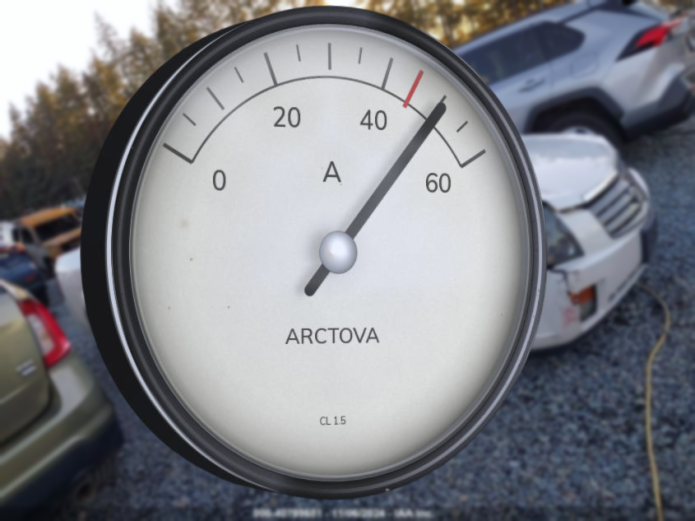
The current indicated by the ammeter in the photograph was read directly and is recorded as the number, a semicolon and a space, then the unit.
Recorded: 50; A
